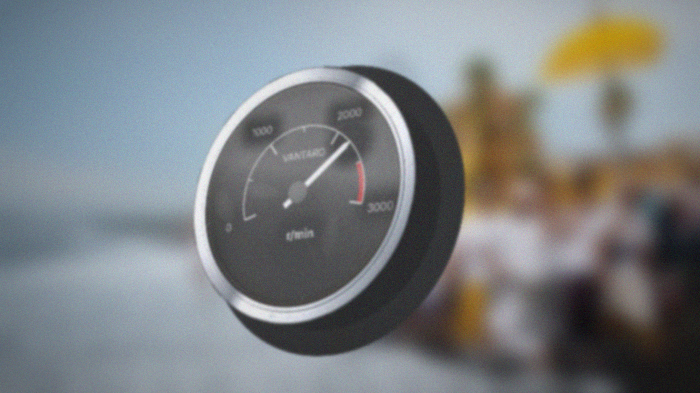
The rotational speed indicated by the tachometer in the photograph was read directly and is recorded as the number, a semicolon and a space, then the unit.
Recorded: 2250; rpm
